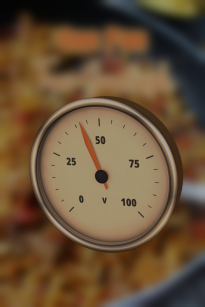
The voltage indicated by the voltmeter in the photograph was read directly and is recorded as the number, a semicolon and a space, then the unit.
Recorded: 42.5; V
